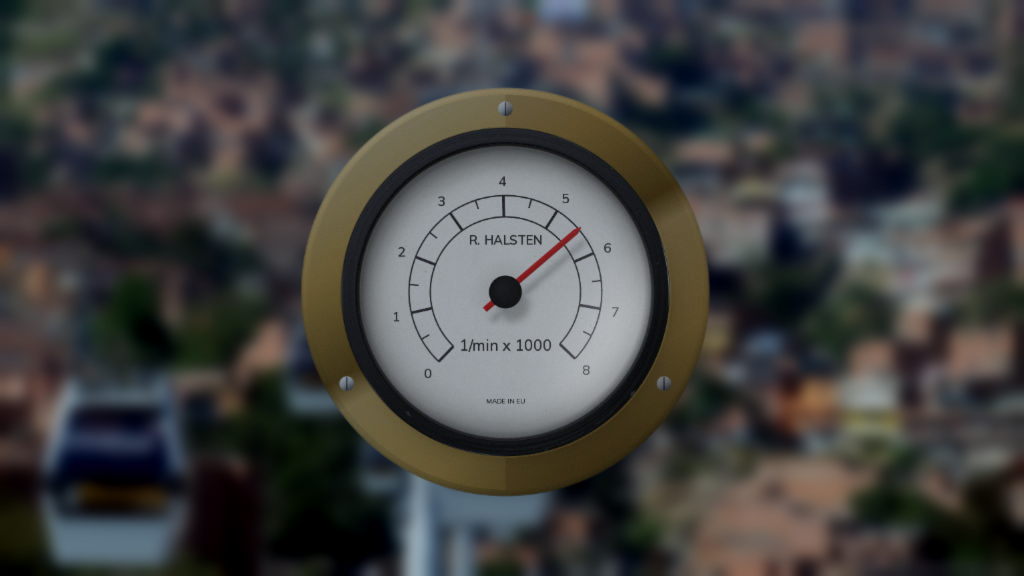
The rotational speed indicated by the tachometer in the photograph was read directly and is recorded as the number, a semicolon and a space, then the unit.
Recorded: 5500; rpm
